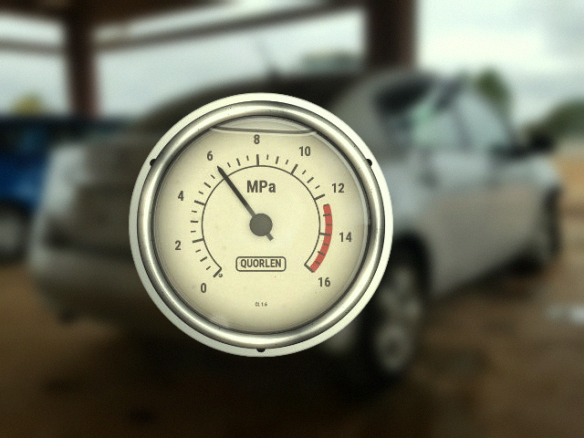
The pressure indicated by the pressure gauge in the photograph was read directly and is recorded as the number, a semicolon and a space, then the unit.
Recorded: 6; MPa
